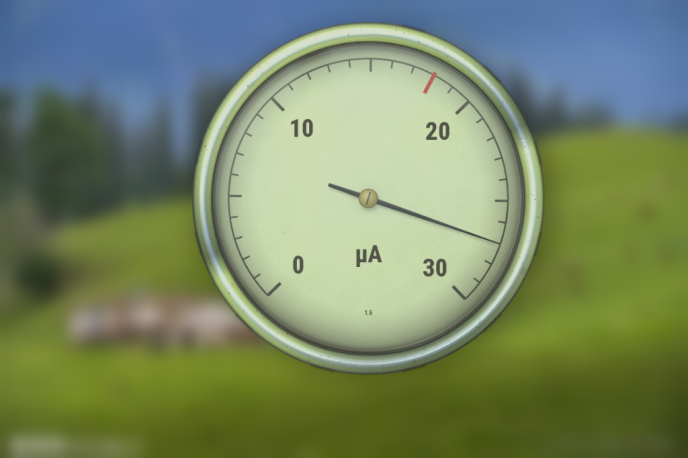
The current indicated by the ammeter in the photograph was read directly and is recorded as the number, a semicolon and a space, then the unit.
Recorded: 27; µA
